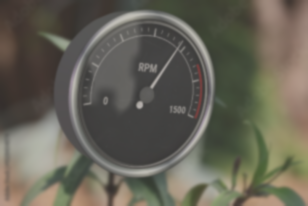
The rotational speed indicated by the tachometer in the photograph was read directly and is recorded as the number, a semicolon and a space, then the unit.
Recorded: 950; rpm
